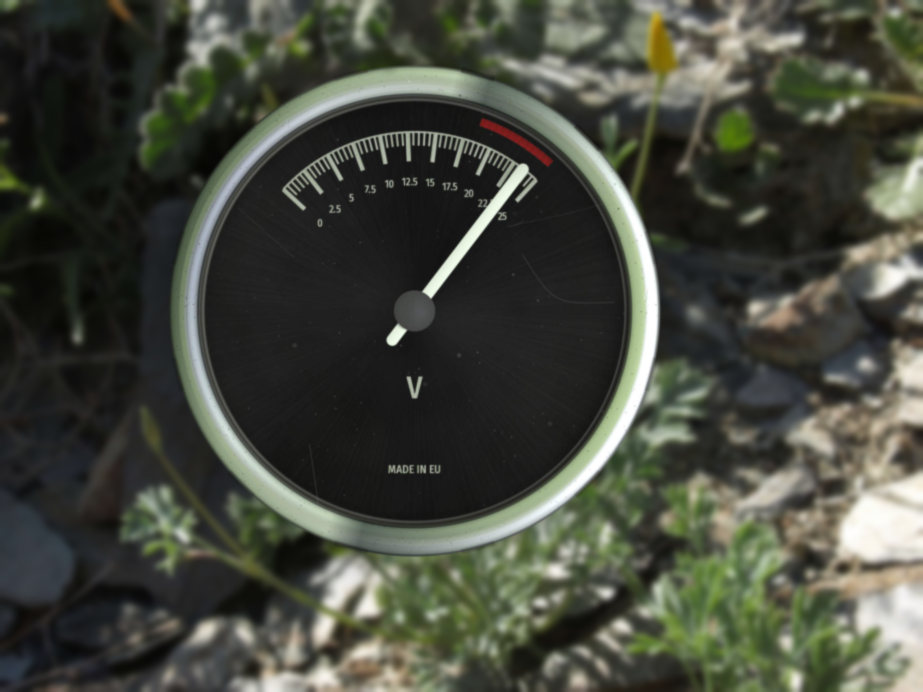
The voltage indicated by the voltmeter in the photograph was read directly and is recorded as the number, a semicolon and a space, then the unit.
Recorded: 23.5; V
